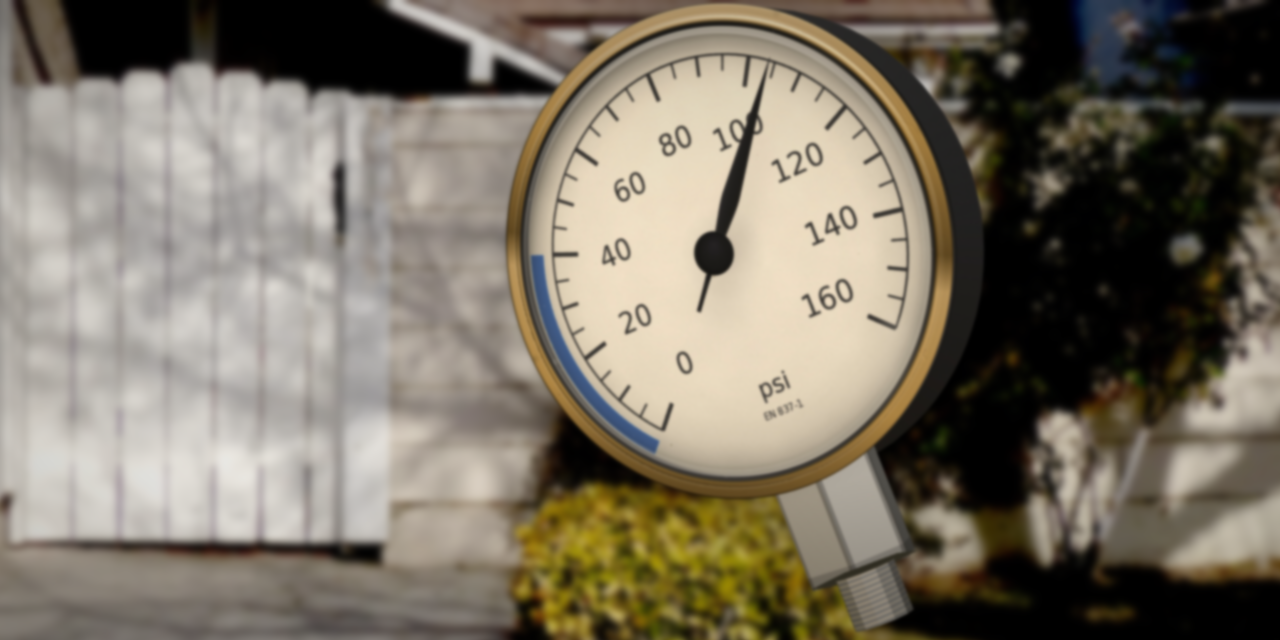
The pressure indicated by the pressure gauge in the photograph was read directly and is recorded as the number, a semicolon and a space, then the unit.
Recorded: 105; psi
